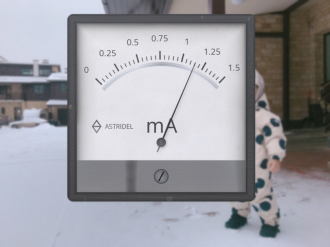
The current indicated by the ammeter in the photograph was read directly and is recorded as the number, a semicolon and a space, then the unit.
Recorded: 1.15; mA
